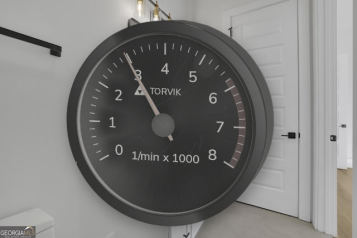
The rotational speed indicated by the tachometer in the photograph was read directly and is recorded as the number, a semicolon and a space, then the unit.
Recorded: 3000; rpm
